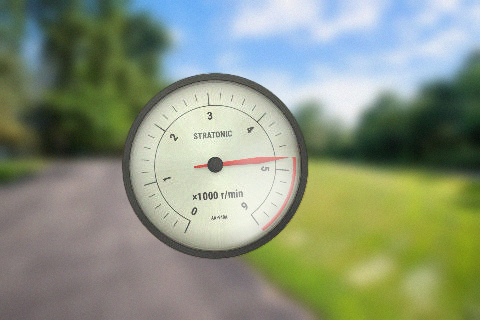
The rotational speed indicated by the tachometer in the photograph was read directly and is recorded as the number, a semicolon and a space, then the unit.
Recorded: 4800; rpm
